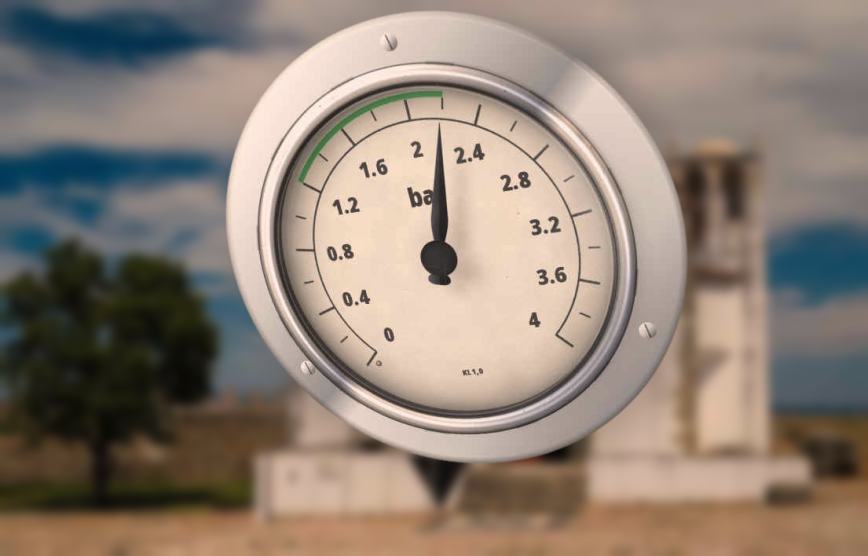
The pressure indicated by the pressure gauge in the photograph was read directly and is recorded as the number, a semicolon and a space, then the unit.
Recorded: 2.2; bar
